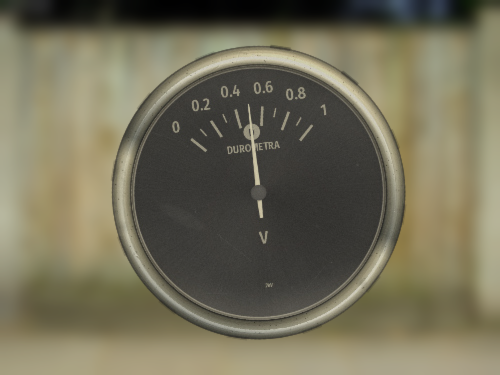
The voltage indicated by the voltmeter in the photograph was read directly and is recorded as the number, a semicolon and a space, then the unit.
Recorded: 0.5; V
